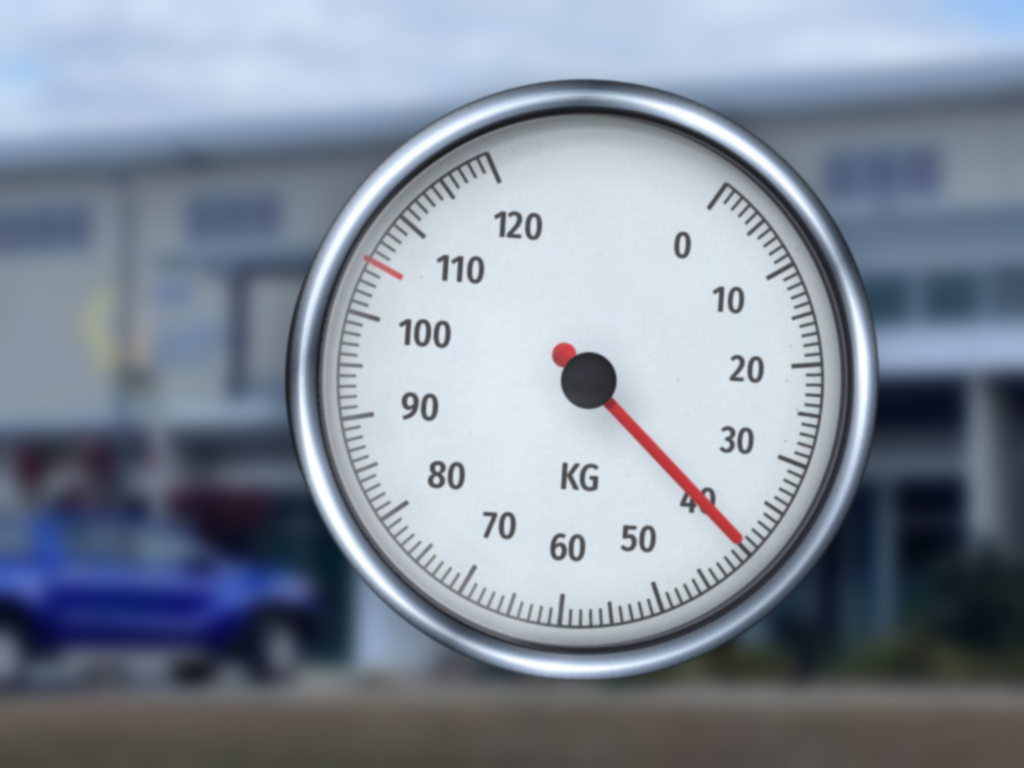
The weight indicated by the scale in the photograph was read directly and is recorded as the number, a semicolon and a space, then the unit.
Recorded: 40; kg
